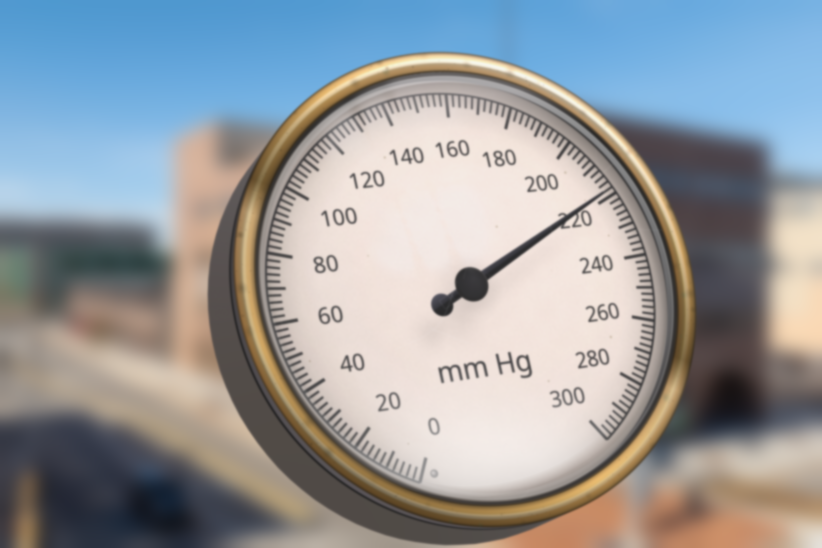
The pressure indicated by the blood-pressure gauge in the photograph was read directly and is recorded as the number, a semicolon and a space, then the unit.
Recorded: 218; mmHg
